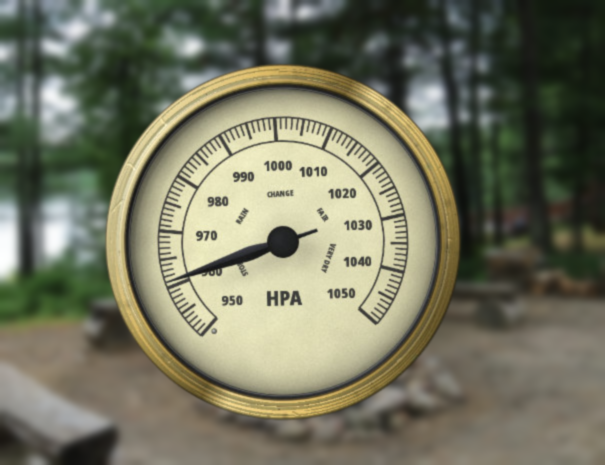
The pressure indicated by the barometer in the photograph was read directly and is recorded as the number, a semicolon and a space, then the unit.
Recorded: 961; hPa
